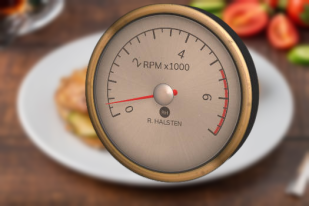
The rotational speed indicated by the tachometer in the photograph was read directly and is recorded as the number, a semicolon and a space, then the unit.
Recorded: 375; rpm
